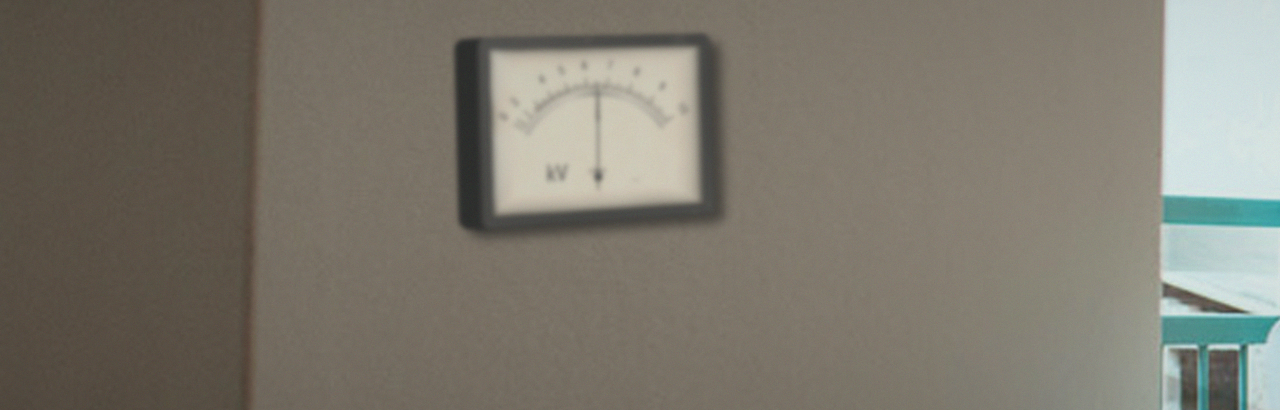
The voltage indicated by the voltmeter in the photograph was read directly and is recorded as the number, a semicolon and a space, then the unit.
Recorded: 6.5; kV
